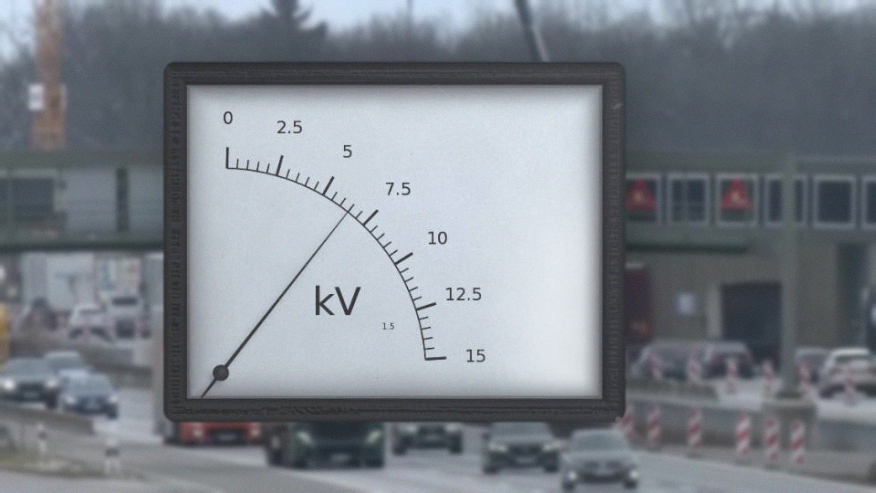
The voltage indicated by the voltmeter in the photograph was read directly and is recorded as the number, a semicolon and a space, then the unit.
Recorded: 6.5; kV
